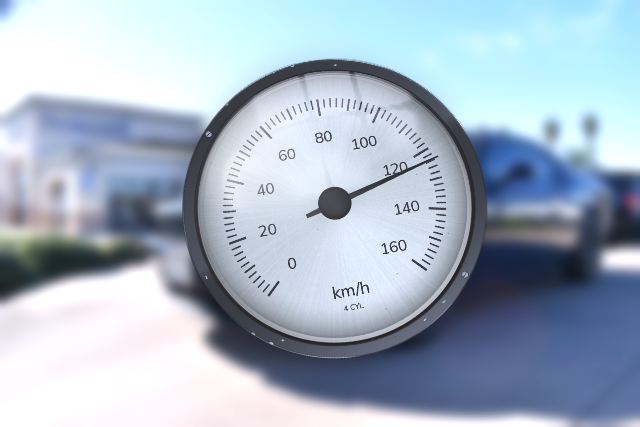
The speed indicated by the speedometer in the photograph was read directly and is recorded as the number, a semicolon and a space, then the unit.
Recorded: 124; km/h
